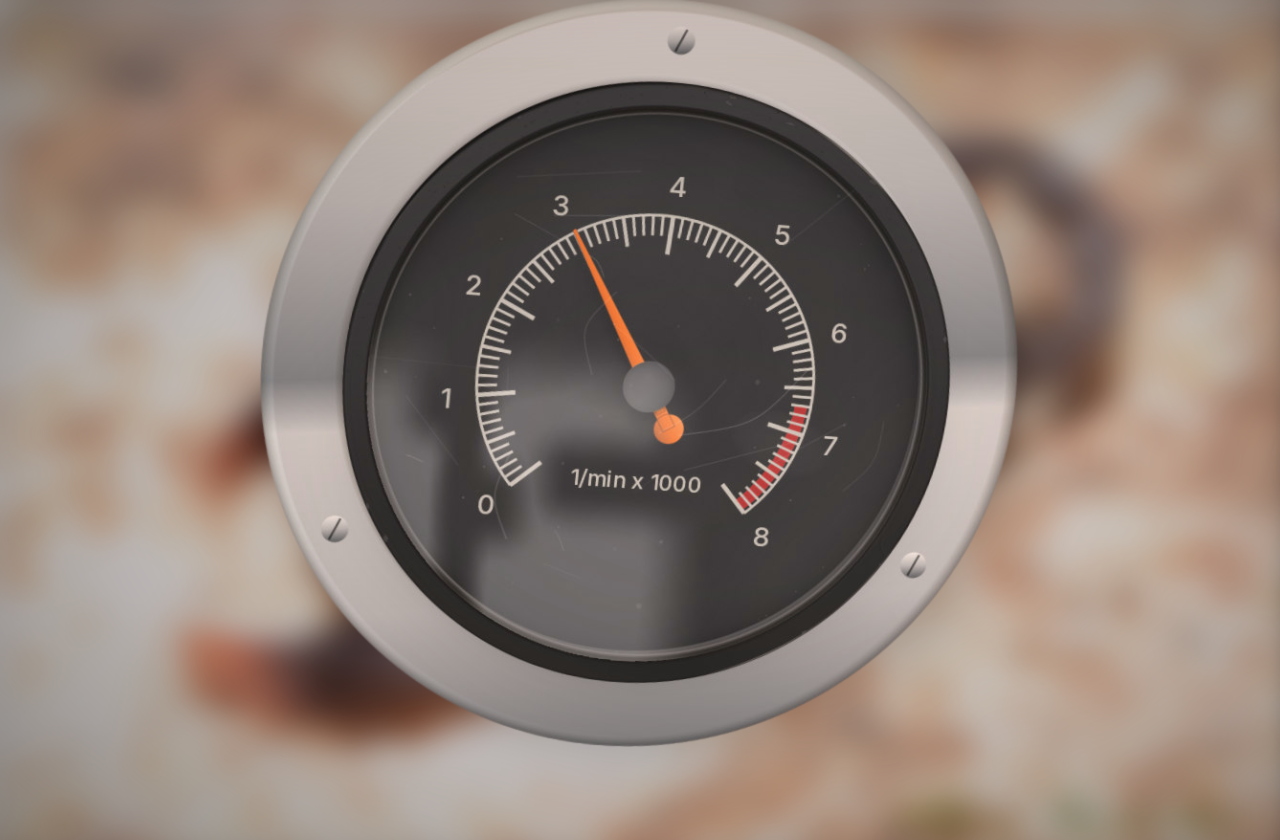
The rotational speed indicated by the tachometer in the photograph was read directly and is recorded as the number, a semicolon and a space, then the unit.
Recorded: 3000; rpm
